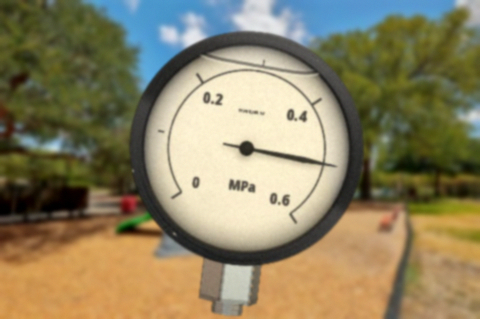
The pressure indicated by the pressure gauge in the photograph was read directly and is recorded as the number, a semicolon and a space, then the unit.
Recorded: 0.5; MPa
